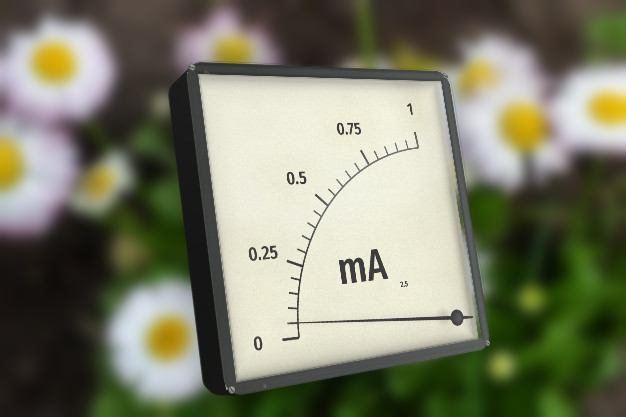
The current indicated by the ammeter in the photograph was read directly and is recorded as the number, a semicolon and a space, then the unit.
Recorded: 0.05; mA
